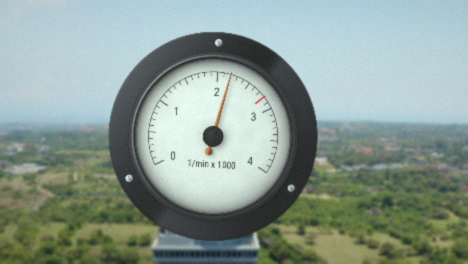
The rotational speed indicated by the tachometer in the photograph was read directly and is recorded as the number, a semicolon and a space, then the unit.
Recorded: 2200; rpm
